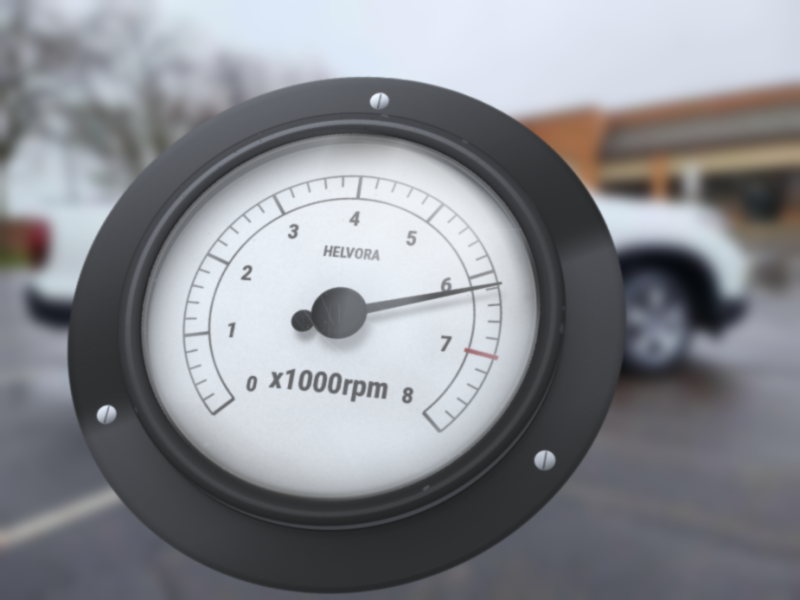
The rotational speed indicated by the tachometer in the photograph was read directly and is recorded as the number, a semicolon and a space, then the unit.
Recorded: 6200; rpm
